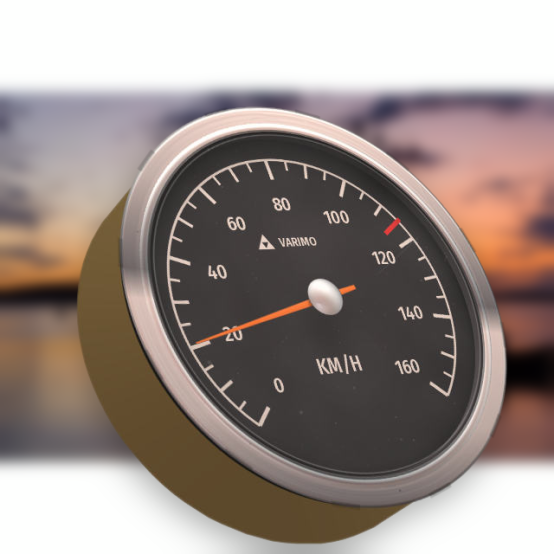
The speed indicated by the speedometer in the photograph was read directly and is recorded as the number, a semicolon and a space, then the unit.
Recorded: 20; km/h
